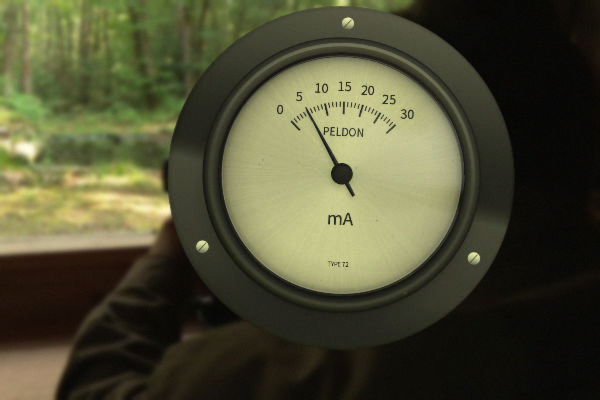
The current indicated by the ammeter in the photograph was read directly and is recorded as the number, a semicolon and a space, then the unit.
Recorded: 5; mA
